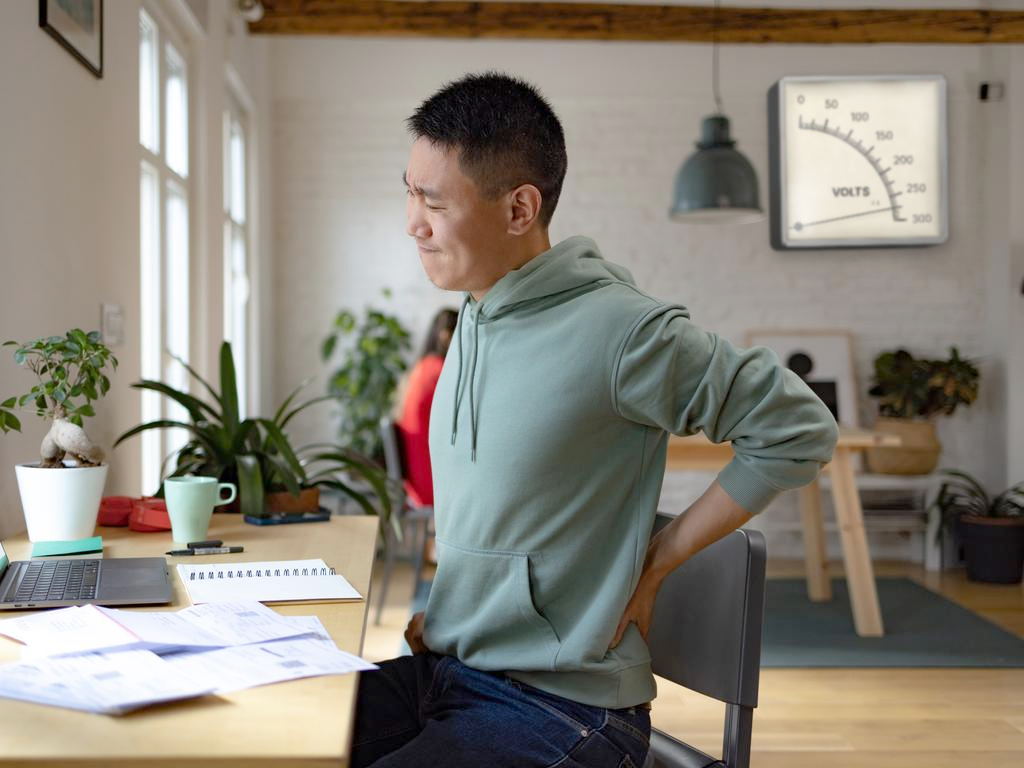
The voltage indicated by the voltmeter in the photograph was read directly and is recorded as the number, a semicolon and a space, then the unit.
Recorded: 275; V
